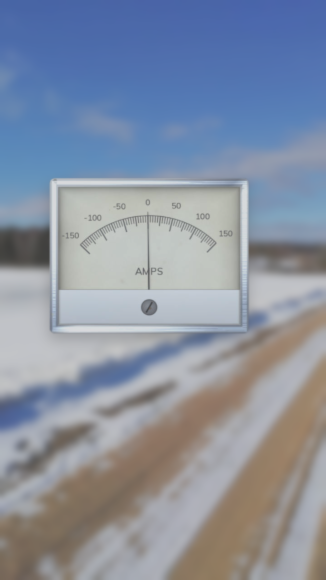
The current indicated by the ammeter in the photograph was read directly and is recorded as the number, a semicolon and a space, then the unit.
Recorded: 0; A
